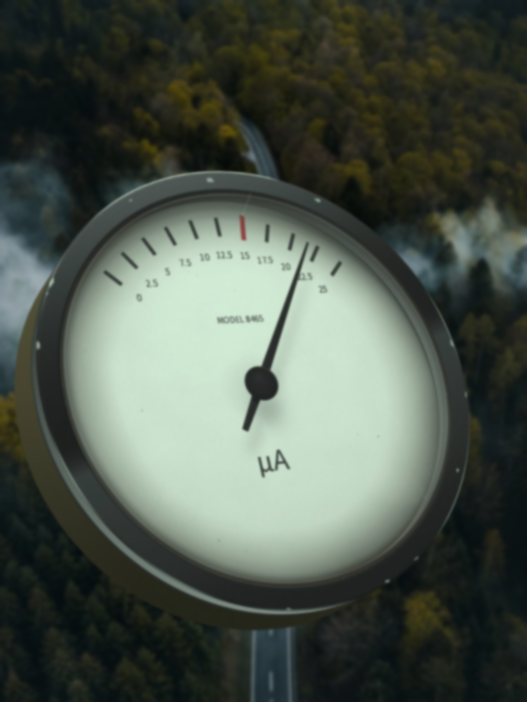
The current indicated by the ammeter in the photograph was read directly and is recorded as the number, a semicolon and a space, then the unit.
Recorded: 21.25; µA
